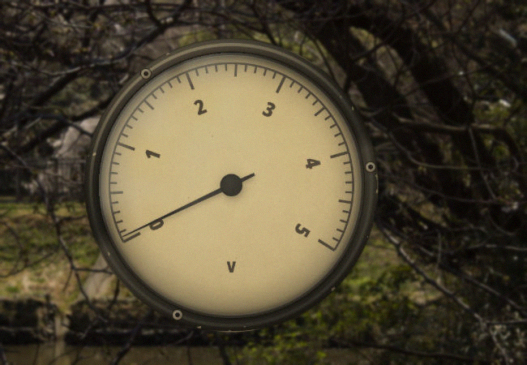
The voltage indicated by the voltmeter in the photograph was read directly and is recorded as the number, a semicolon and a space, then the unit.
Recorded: 0.05; V
